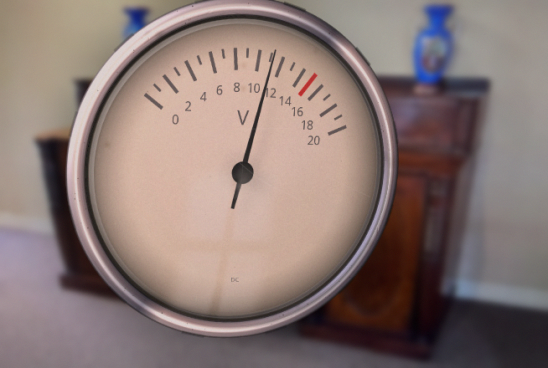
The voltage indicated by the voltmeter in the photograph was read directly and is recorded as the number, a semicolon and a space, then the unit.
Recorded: 11; V
